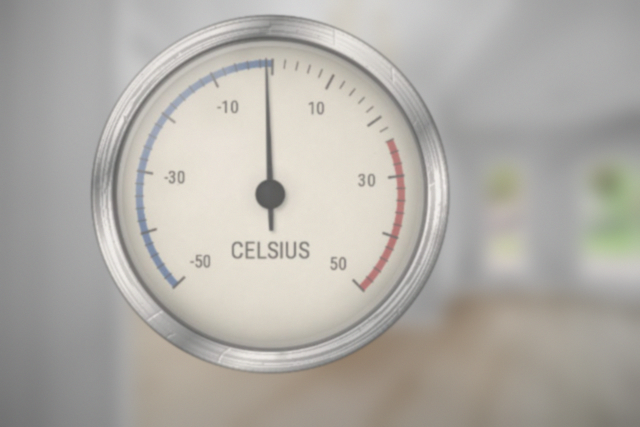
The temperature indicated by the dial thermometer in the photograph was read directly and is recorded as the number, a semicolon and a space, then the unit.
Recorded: -1; °C
